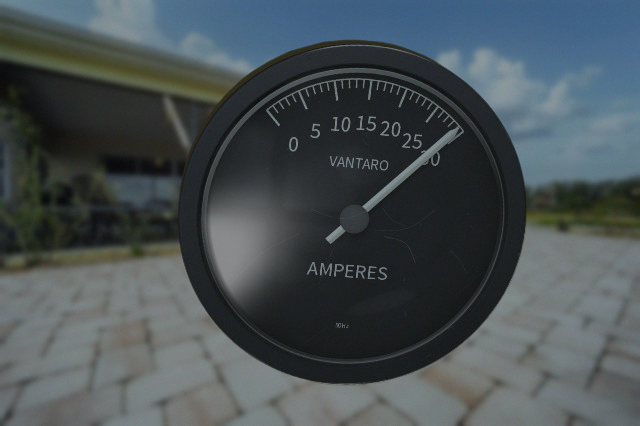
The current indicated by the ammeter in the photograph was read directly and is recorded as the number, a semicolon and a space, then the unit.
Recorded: 29; A
